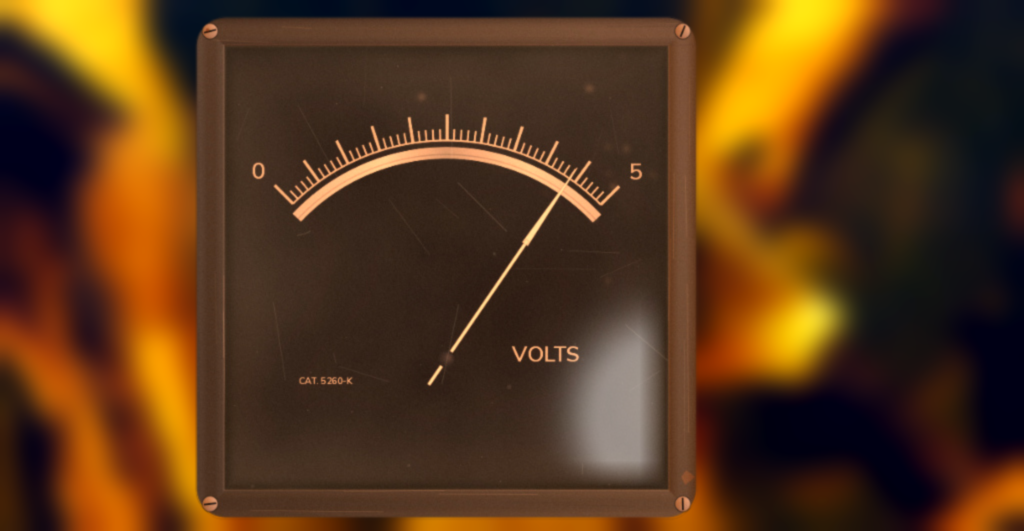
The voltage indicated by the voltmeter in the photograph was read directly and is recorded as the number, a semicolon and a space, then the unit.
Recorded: 4.4; V
